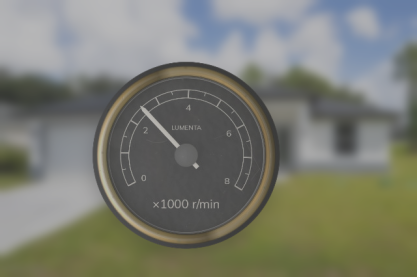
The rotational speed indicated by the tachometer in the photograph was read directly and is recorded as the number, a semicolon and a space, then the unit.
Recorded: 2500; rpm
